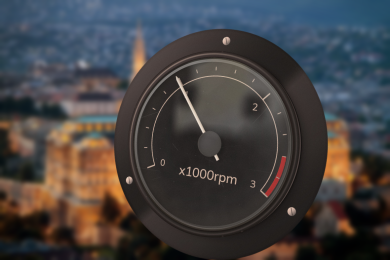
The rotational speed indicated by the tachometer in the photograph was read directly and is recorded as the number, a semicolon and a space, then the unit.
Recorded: 1000; rpm
